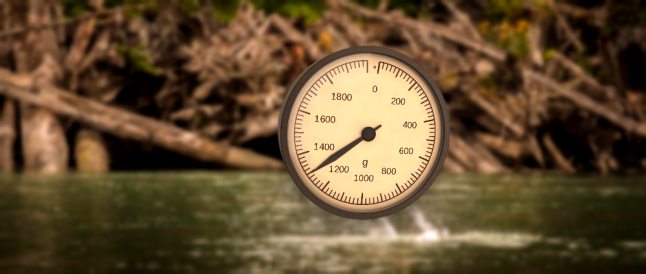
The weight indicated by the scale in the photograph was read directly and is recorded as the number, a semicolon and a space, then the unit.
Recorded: 1300; g
